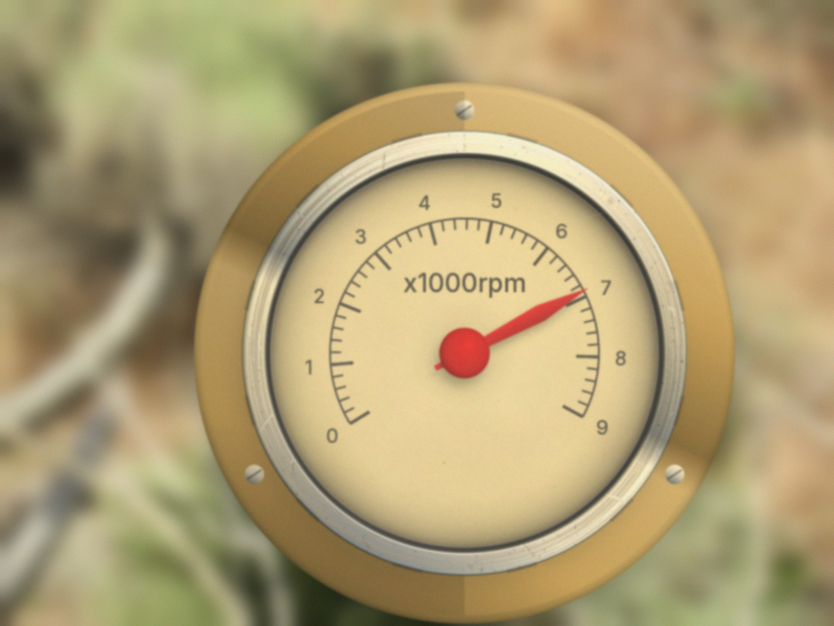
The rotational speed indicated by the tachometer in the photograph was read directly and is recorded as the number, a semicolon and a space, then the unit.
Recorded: 6900; rpm
